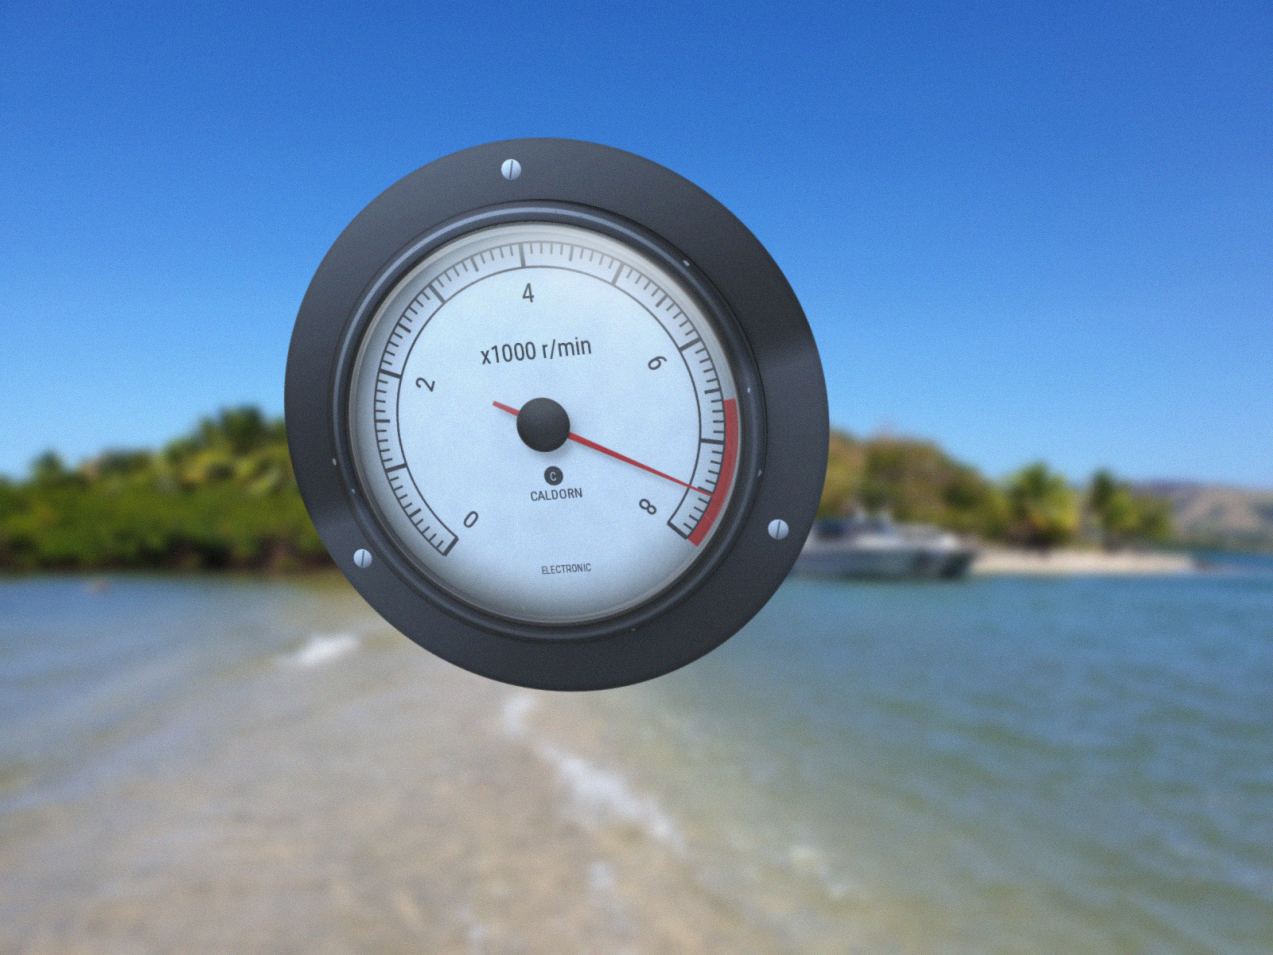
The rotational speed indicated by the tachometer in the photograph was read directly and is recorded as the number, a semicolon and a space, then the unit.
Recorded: 7500; rpm
